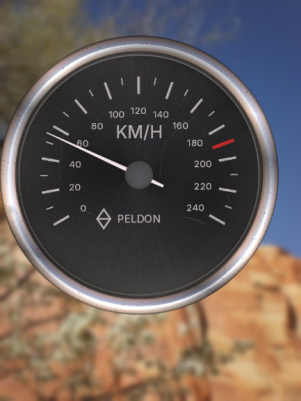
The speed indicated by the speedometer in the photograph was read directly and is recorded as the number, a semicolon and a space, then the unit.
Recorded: 55; km/h
